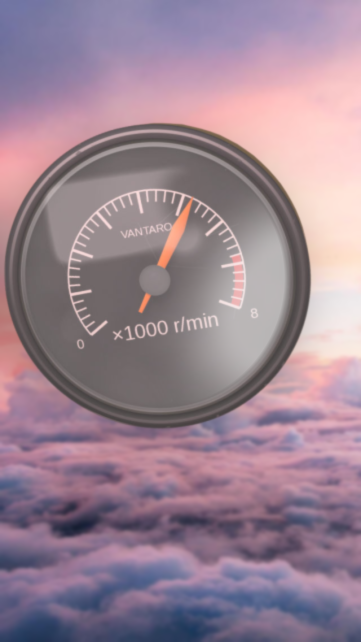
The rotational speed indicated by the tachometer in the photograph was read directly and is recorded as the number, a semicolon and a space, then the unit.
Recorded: 5200; rpm
